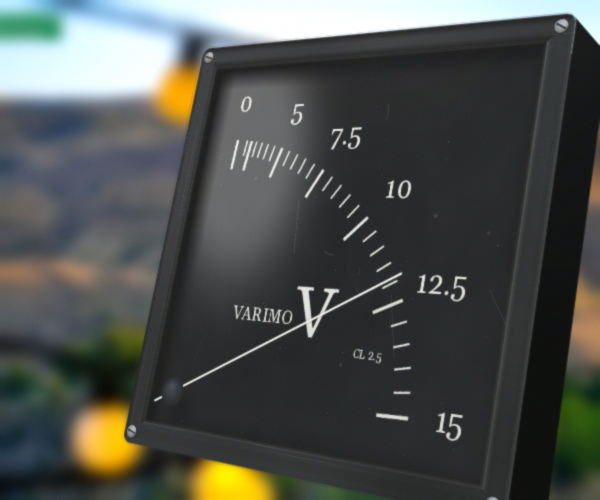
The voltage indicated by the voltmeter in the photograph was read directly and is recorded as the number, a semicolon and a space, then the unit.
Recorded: 12; V
